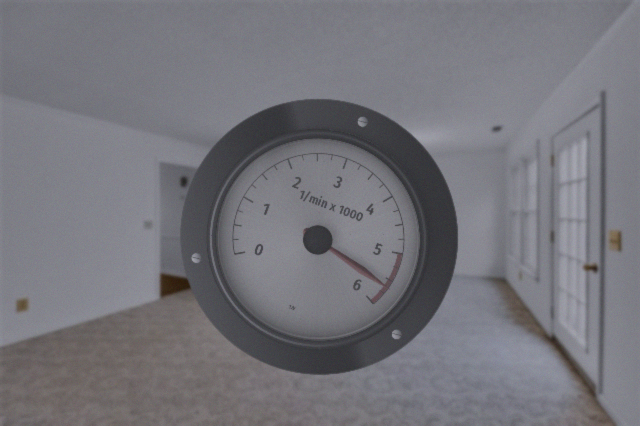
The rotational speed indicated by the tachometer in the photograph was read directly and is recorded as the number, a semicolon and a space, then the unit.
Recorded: 5625; rpm
